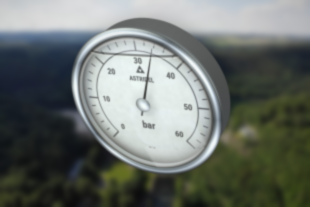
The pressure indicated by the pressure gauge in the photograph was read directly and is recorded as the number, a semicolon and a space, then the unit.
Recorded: 34; bar
